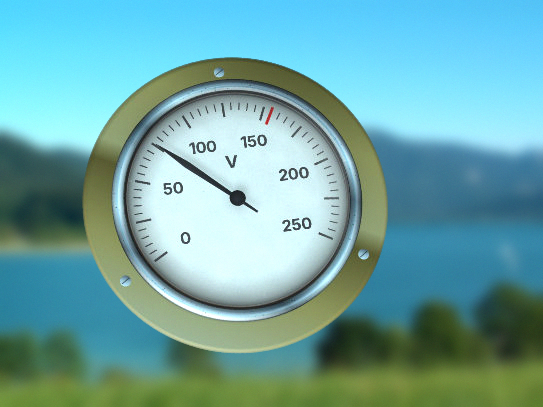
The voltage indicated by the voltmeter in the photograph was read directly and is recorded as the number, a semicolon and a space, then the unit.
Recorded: 75; V
